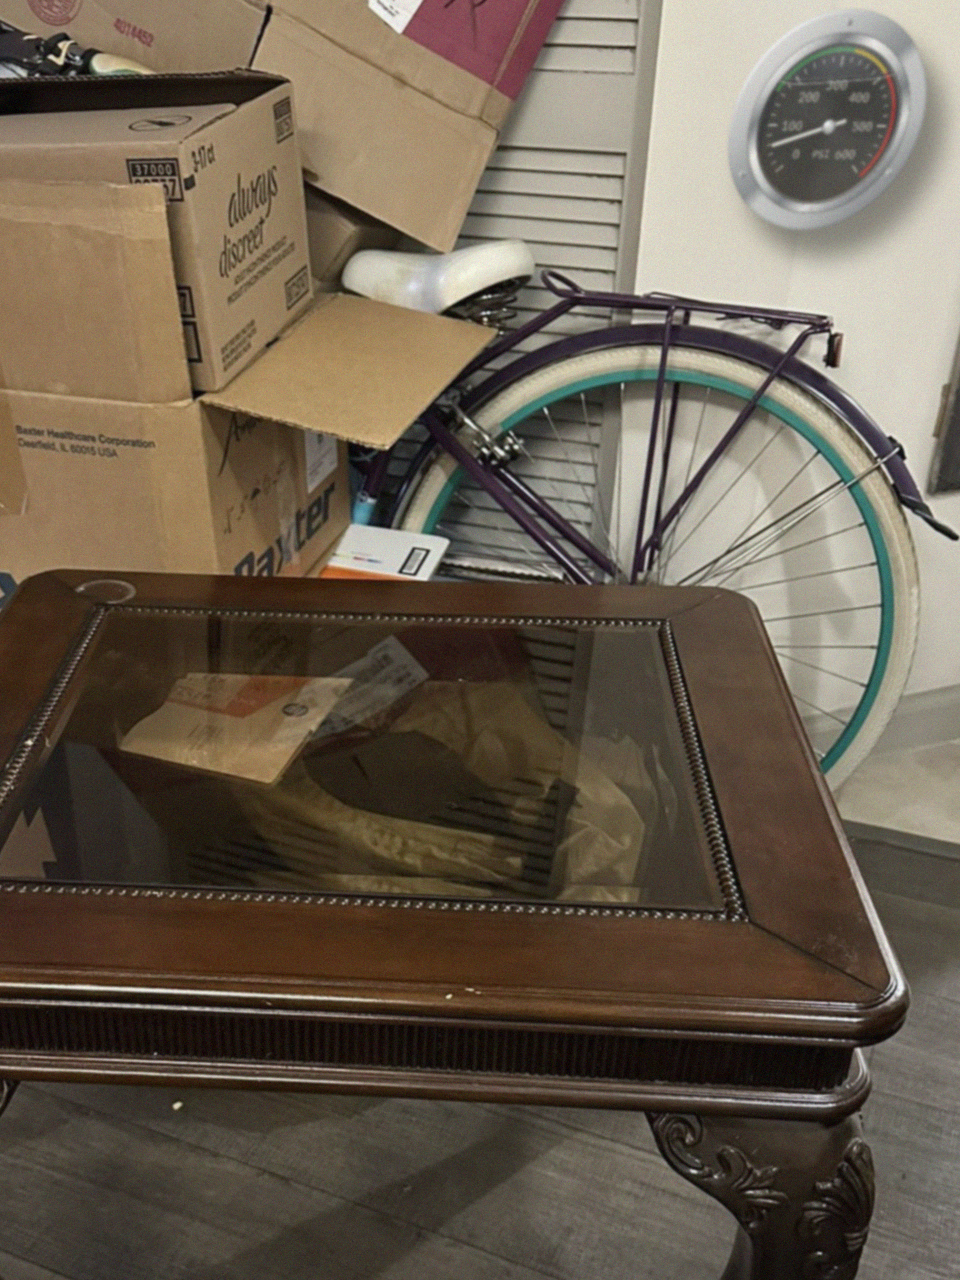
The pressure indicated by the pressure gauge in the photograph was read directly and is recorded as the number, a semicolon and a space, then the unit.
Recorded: 60; psi
